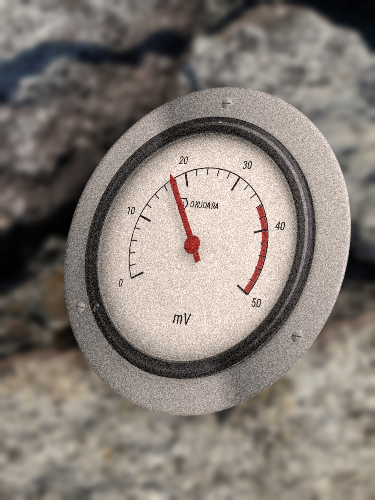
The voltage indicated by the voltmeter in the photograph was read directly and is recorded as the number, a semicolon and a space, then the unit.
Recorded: 18; mV
